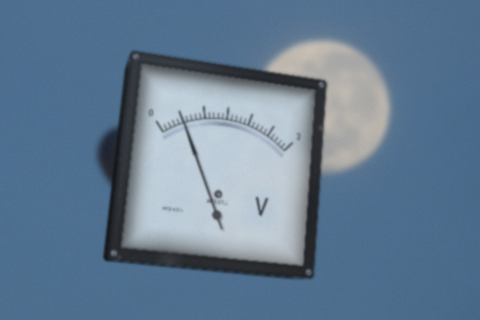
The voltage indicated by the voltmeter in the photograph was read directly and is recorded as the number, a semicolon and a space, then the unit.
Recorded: 0.5; V
